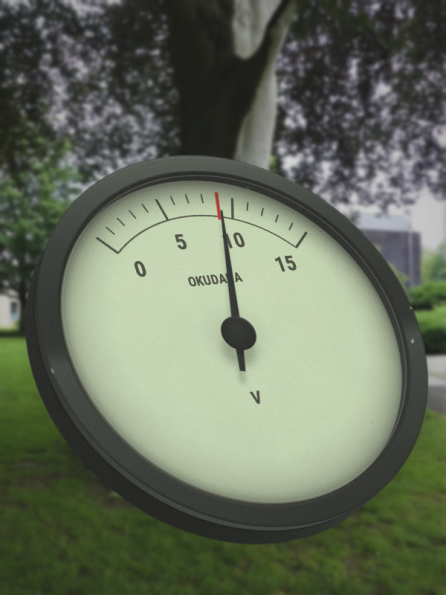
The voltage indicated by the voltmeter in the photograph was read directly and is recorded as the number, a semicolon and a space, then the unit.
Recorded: 9; V
